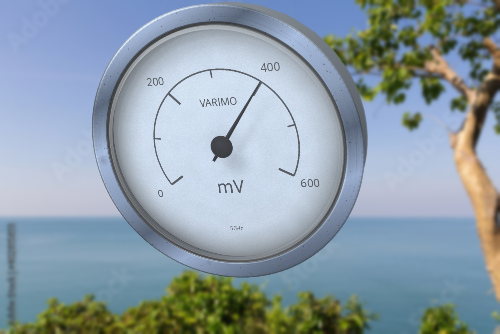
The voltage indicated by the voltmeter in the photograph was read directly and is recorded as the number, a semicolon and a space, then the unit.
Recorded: 400; mV
